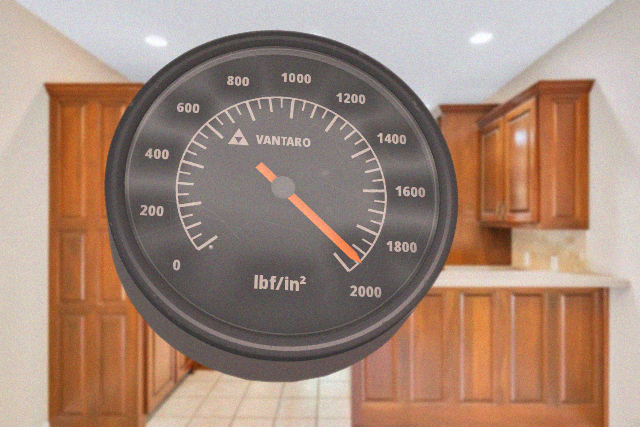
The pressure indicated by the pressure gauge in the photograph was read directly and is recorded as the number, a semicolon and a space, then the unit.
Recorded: 1950; psi
